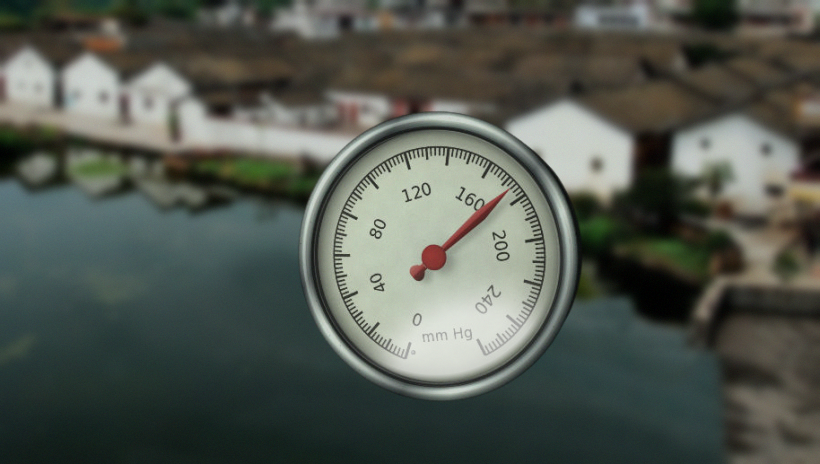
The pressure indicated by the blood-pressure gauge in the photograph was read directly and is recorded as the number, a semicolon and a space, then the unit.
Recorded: 174; mmHg
